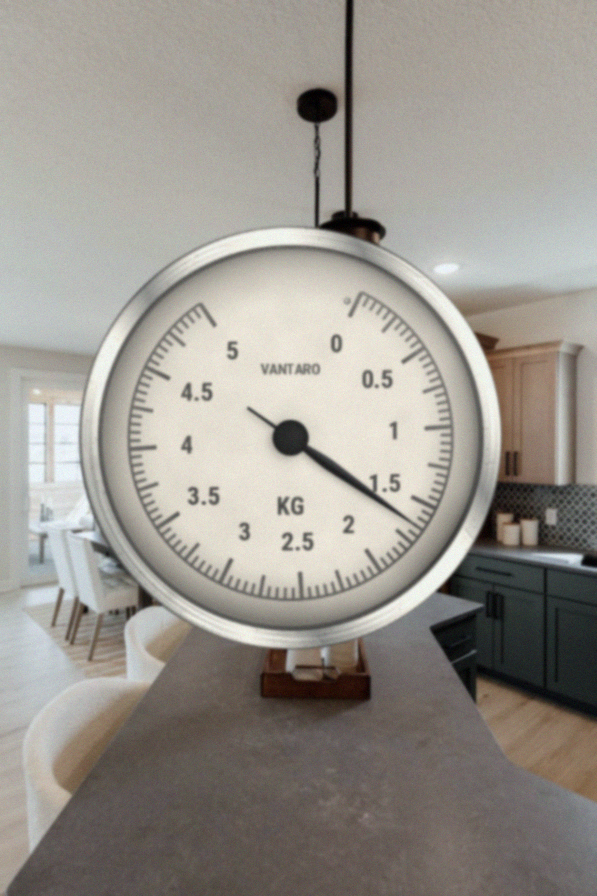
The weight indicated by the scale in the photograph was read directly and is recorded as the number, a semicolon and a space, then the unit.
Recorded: 1.65; kg
